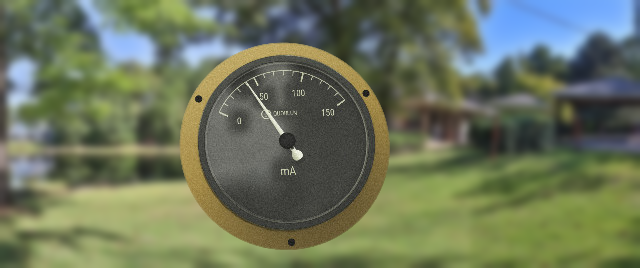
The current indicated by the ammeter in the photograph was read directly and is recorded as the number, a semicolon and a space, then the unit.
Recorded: 40; mA
